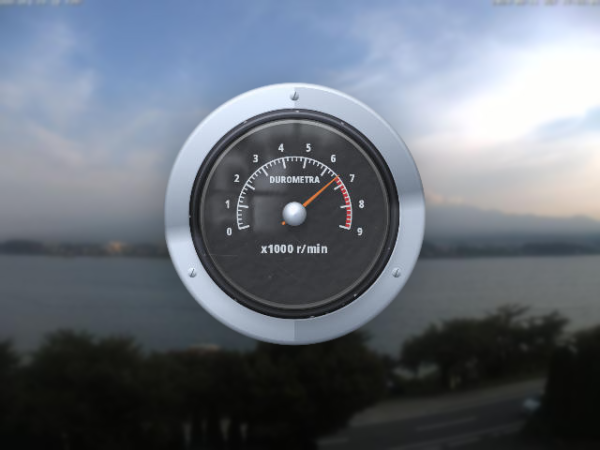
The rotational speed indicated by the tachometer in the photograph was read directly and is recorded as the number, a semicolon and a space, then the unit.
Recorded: 6600; rpm
